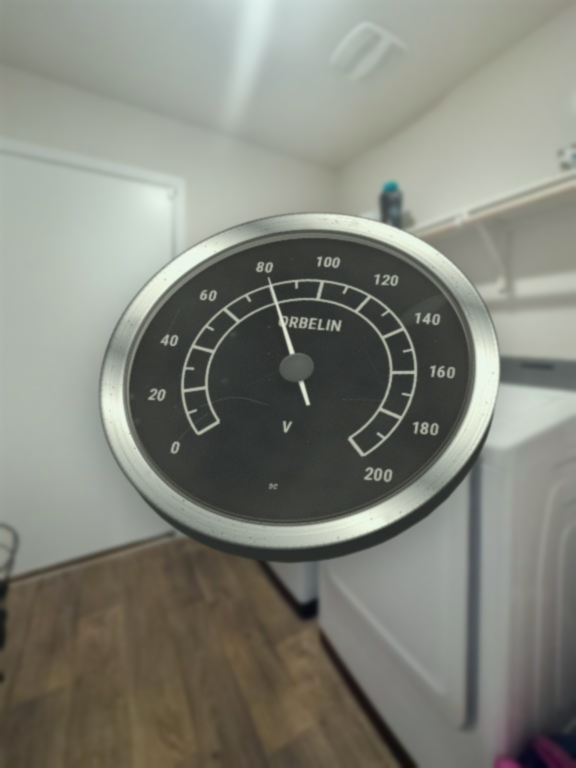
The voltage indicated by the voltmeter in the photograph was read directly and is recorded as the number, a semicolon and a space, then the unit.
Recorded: 80; V
